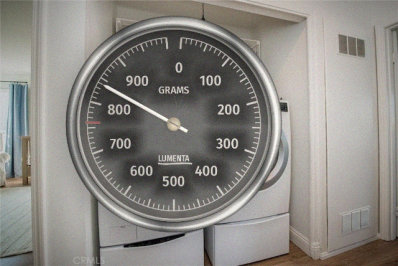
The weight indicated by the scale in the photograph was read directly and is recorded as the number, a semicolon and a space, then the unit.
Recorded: 840; g
